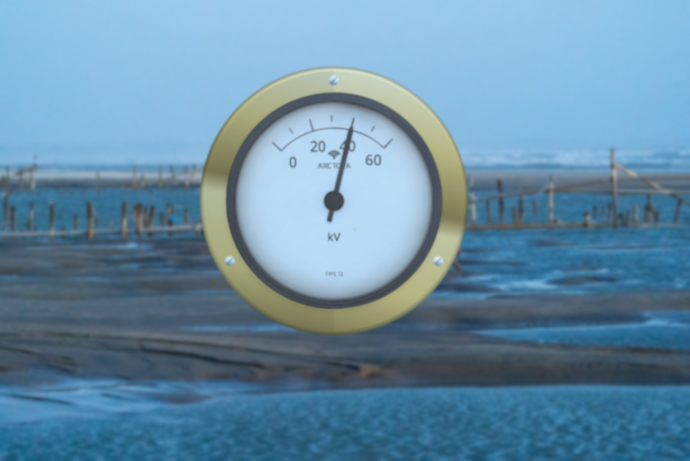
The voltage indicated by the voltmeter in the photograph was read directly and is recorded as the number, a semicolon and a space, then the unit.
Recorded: 40; kV
